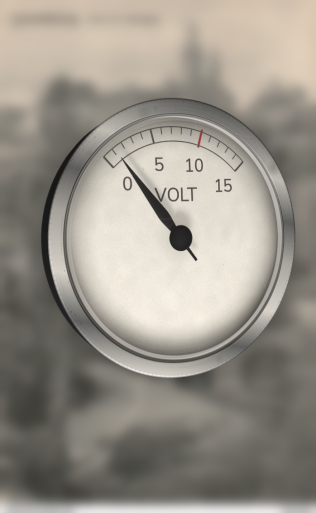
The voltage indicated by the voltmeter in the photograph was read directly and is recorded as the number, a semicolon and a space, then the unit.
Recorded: 1; V
